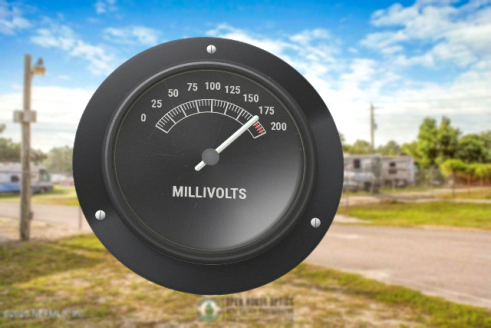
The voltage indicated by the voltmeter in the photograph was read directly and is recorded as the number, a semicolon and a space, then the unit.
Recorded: 175; mV
